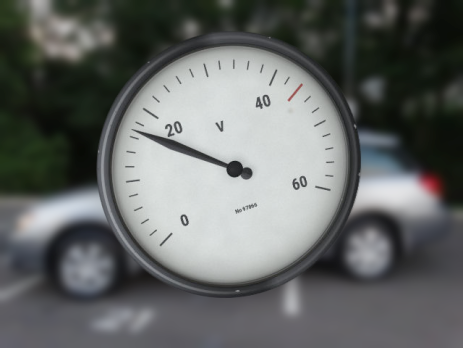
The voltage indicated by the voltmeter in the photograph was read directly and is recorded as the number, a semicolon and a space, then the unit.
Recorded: 17; V
